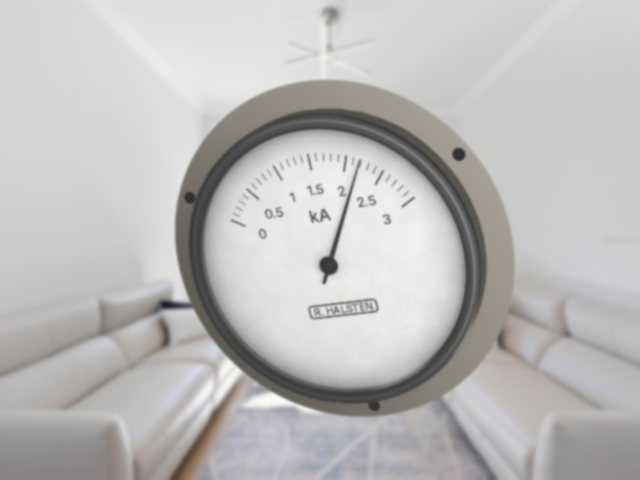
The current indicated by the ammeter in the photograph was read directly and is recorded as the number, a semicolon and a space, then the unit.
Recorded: 2.2; kA
